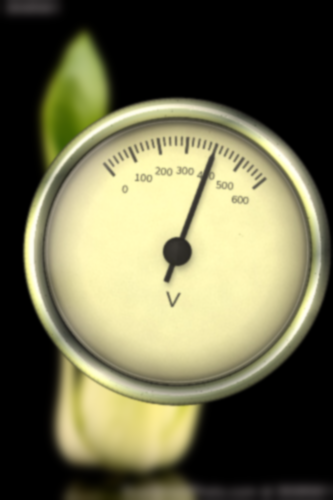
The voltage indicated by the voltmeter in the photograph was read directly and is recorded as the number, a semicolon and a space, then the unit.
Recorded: 400; V
